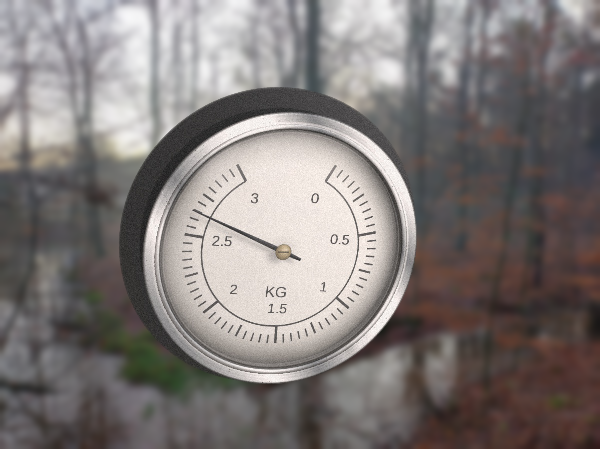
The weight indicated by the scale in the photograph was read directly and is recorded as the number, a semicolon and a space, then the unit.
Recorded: 2.65; kg
